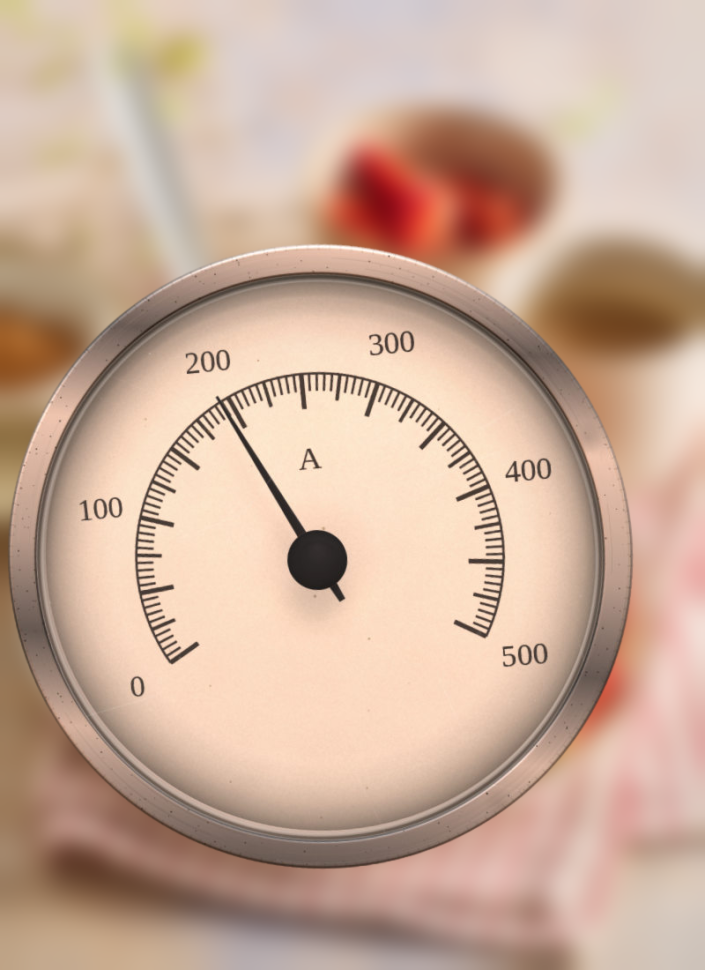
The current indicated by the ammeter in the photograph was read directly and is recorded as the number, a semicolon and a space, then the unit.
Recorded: 195; A
